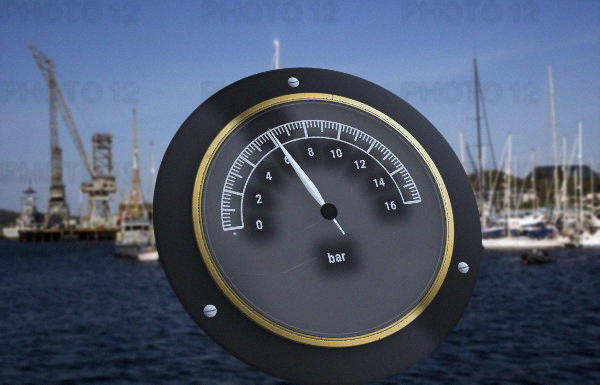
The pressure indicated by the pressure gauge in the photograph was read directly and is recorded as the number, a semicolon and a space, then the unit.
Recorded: 6; bar
